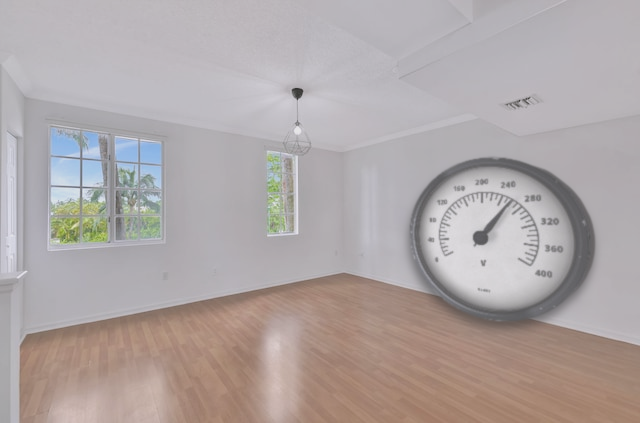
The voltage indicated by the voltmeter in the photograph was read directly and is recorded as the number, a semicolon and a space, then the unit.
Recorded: 260; V
